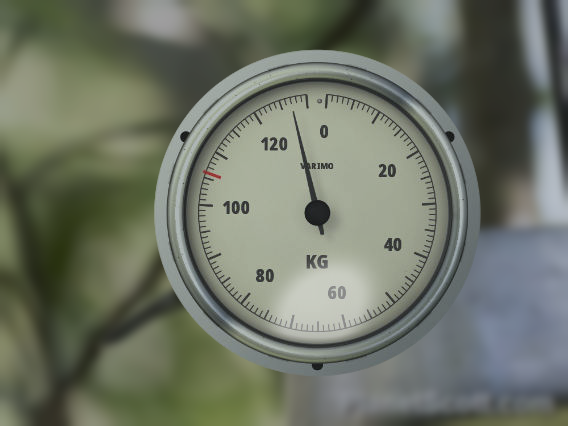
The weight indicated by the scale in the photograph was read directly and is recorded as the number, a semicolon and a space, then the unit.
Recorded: 127; kg
